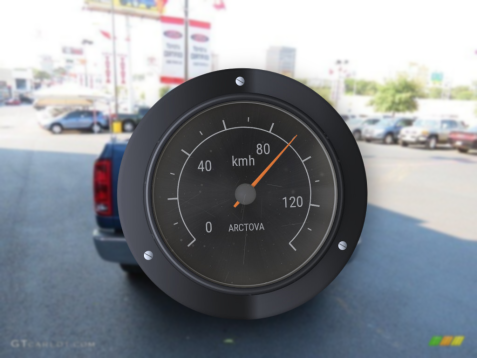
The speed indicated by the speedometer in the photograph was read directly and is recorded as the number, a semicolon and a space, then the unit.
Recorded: 90; km/h
